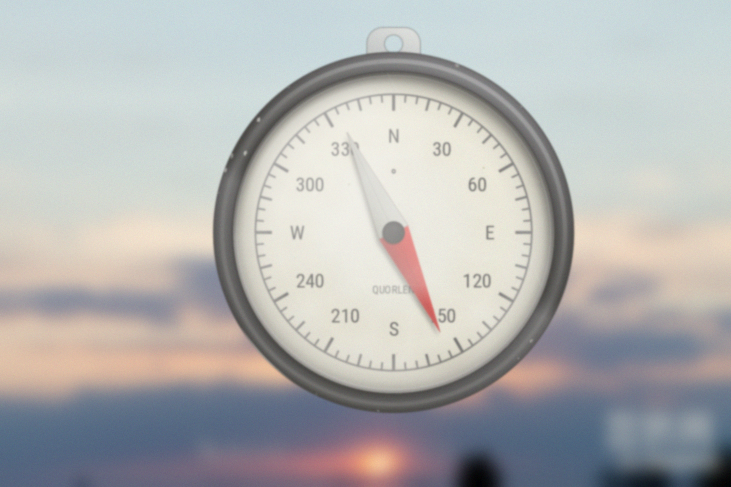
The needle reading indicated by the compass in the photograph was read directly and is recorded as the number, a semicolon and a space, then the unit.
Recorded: 155; °
